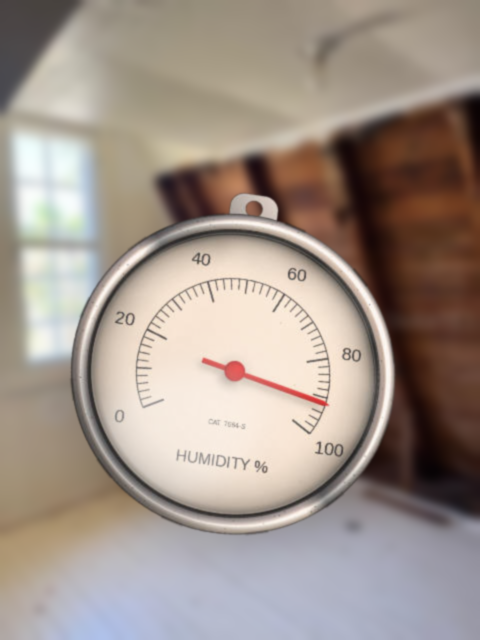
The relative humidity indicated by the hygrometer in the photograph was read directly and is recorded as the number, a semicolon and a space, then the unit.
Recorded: 92; %
